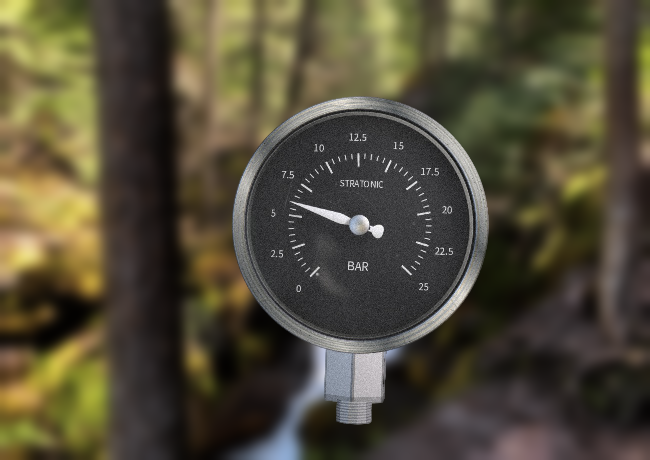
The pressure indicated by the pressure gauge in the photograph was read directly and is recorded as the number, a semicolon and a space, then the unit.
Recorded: 6; bar
